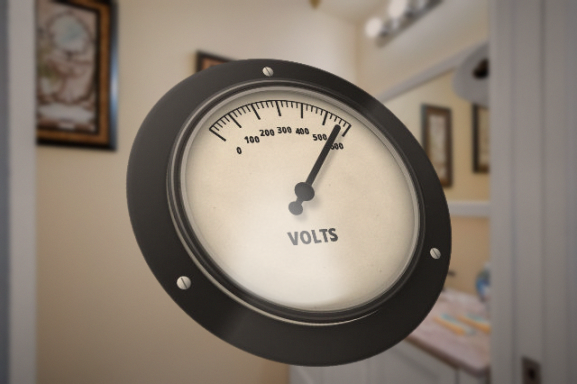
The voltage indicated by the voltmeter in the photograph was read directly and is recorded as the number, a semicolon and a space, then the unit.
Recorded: 560; V
